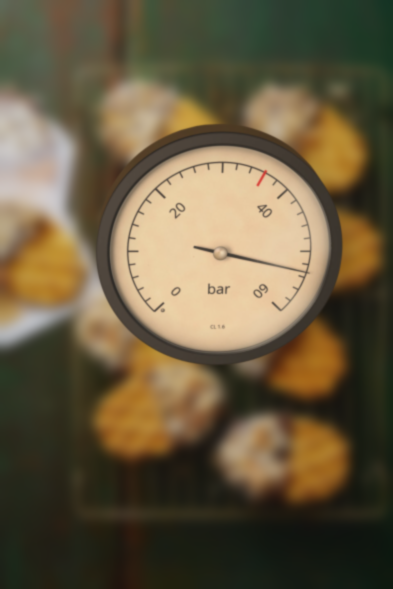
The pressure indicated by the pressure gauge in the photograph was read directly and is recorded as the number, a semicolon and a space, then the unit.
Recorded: 53; bar
